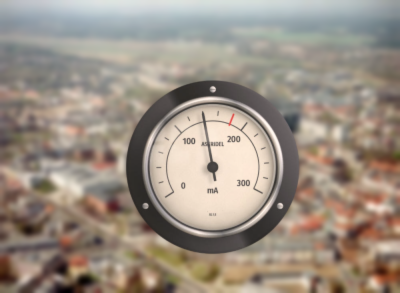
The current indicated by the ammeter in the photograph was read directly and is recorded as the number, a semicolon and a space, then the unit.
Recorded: 140; mA
